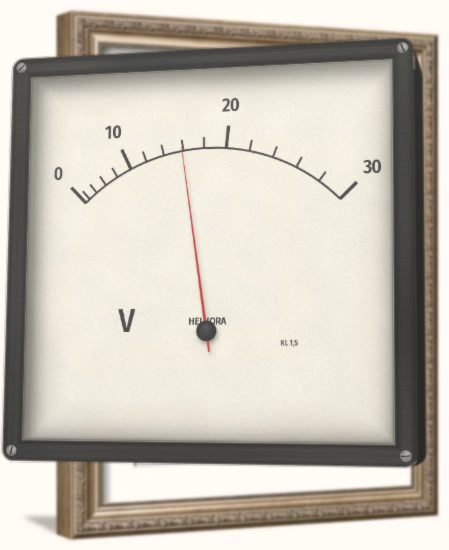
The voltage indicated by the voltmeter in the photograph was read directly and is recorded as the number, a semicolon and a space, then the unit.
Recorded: 16; V
